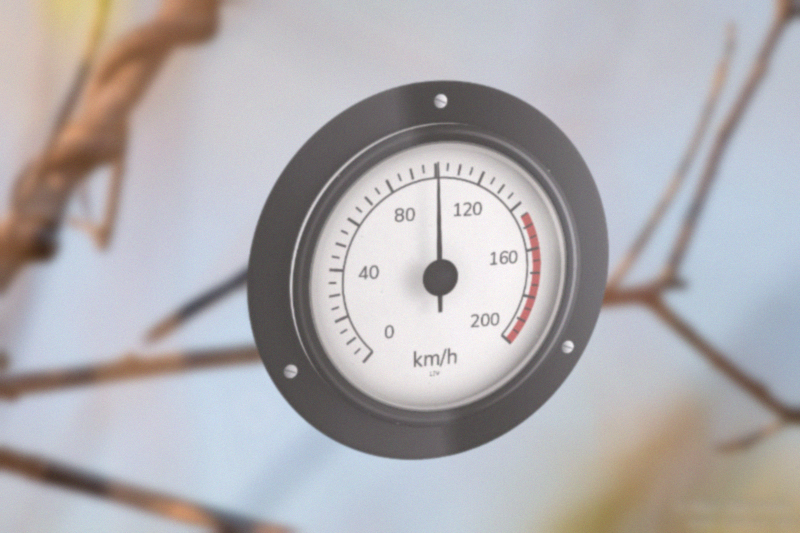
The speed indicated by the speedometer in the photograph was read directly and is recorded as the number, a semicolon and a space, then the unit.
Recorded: 100; km/h
